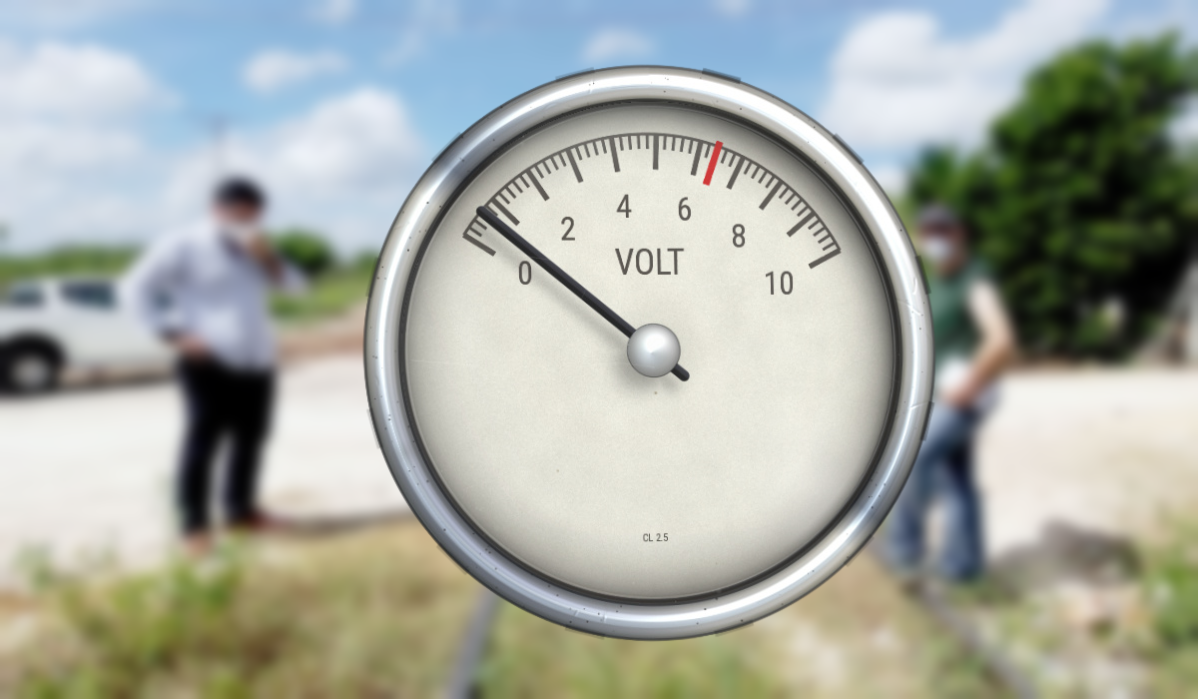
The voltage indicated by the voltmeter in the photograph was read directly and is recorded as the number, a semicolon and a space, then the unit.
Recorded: 0.6; V
